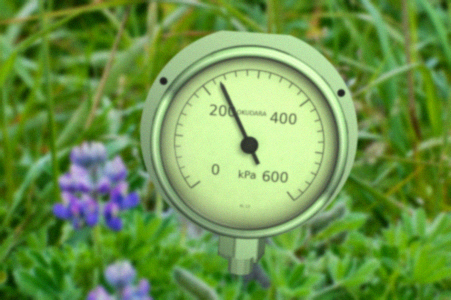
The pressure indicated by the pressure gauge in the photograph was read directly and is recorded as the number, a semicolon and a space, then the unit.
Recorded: 230; kPa
